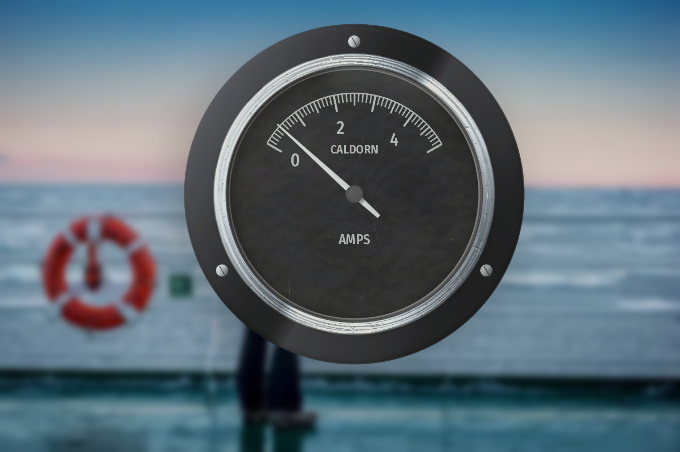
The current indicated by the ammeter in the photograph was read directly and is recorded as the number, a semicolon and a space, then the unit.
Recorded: 0.5; A
